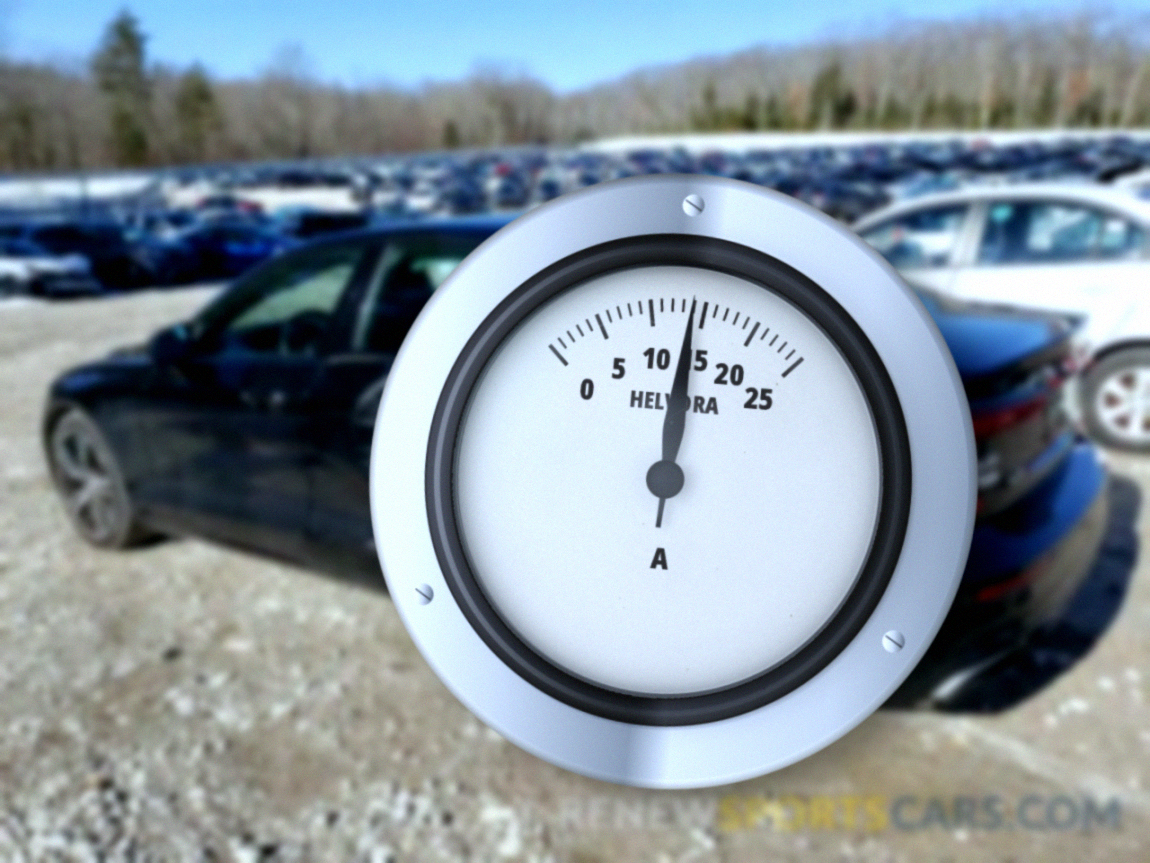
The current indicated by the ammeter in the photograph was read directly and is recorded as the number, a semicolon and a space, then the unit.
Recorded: 14; A
